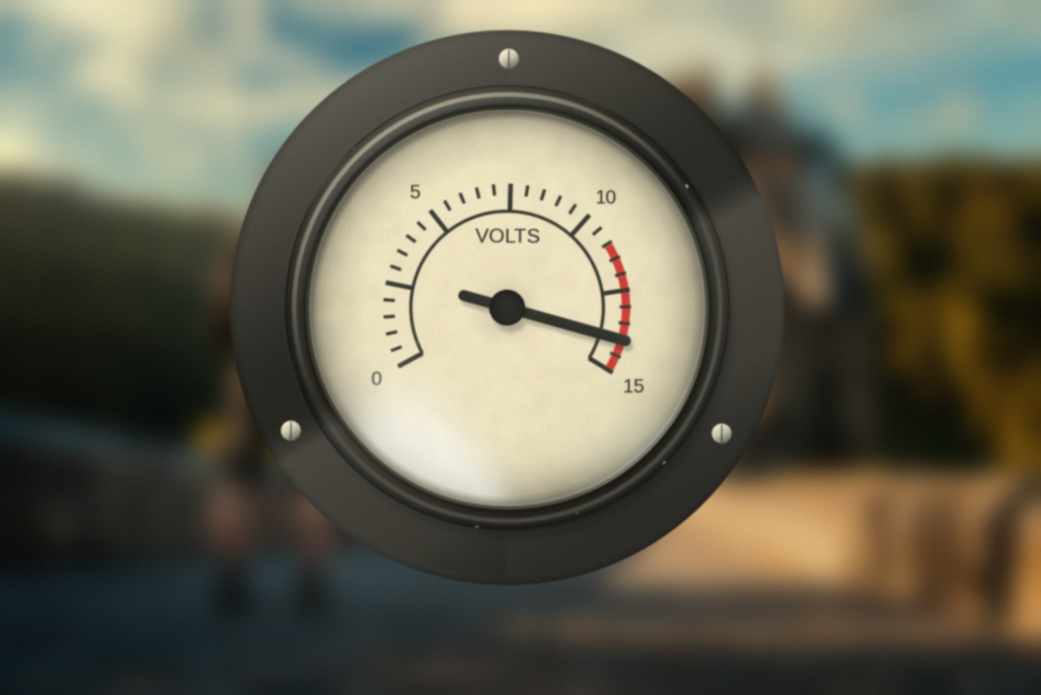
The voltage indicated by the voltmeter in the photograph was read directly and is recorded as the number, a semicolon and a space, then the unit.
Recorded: 14; V
